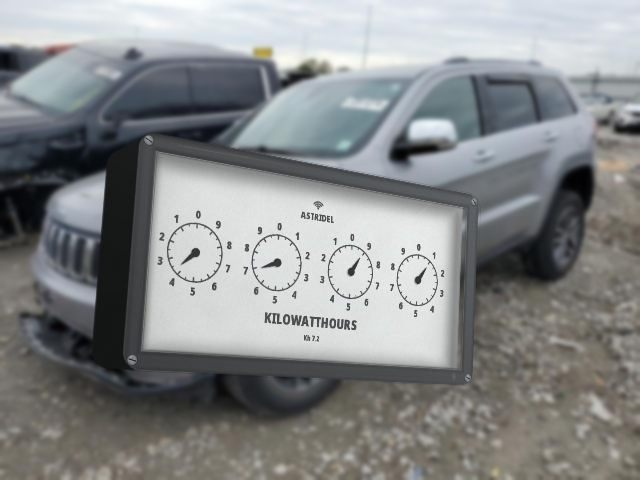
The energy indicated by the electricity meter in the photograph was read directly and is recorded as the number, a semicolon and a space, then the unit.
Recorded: 3691; kWh
